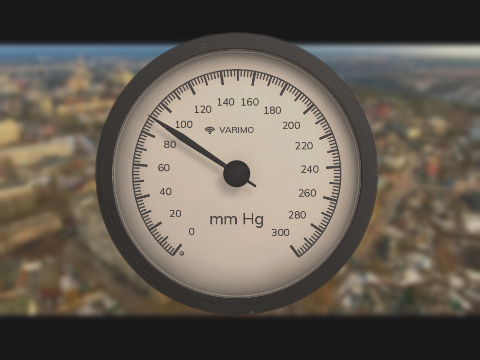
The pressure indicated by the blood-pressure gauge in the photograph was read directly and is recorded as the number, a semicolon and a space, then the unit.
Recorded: 90; mmHg
